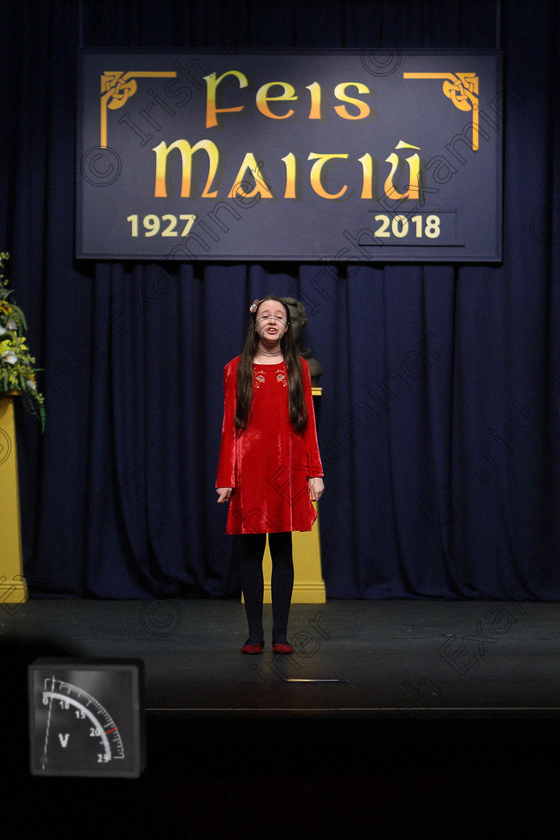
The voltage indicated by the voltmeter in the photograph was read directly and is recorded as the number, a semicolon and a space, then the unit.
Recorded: 5; V
